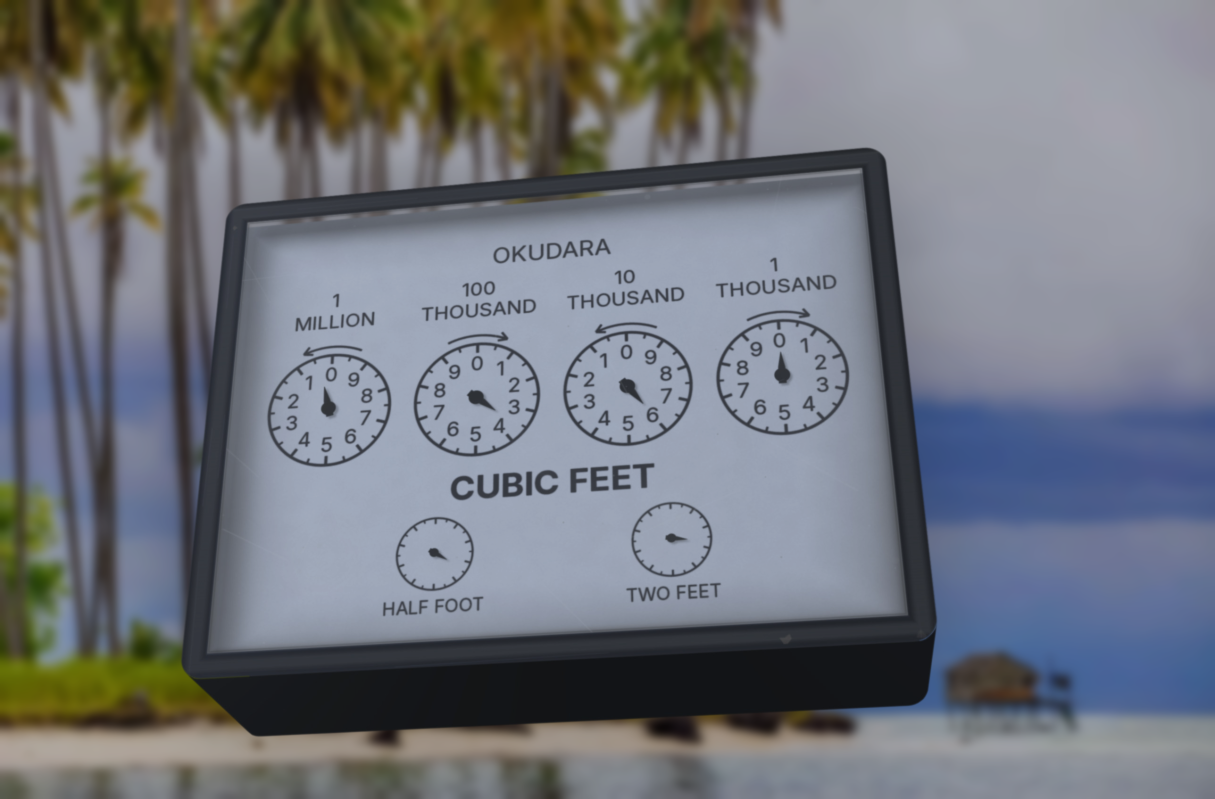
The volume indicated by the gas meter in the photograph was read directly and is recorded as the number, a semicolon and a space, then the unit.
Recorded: 36000; ft³
